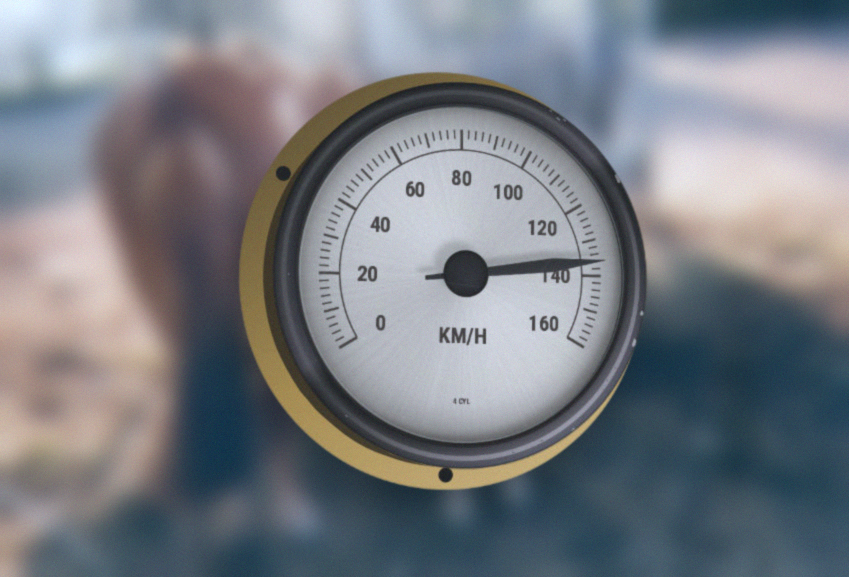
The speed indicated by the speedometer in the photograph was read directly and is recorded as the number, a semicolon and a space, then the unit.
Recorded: 136; km/h
